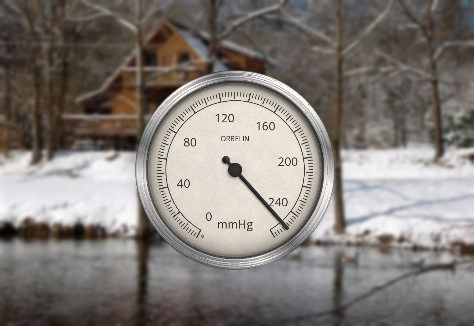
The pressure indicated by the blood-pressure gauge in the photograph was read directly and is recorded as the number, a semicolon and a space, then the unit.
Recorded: 250; mmHg
